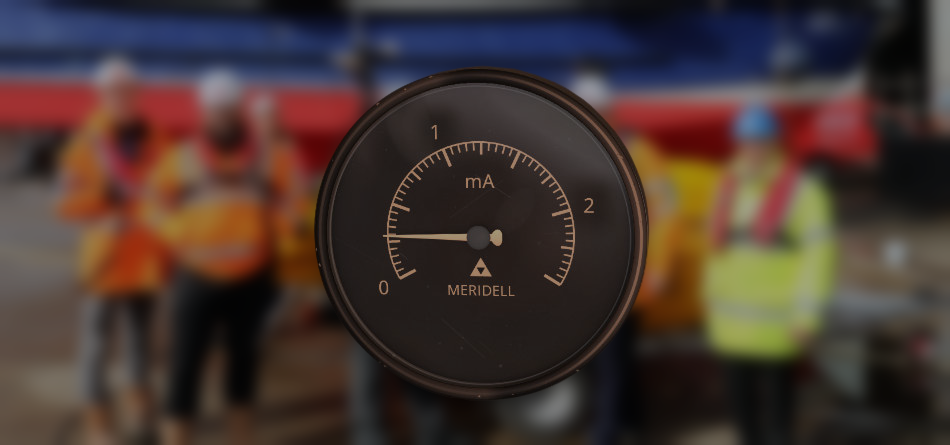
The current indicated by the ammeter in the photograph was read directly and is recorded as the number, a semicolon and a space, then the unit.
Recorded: 0.3; mA
